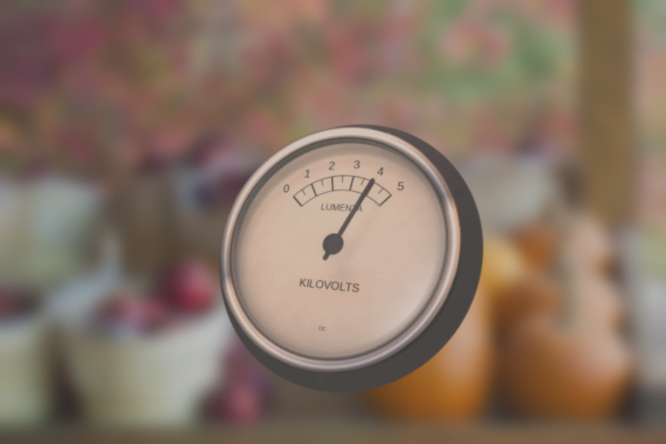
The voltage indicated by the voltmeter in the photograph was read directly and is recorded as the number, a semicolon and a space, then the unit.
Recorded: 4; kV
